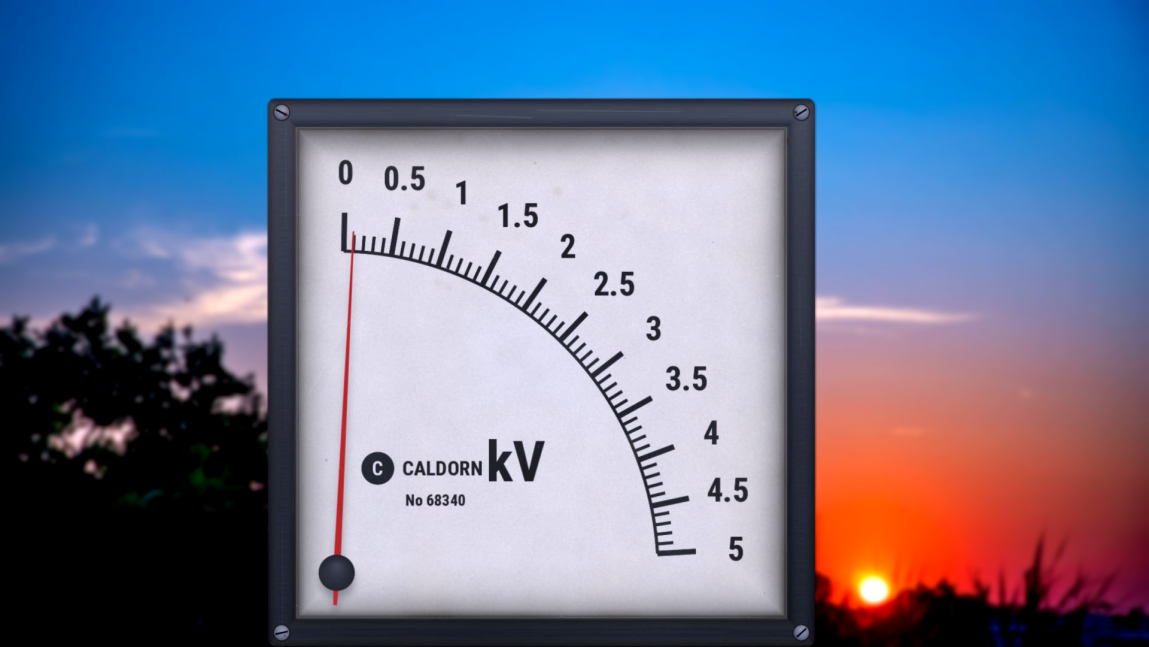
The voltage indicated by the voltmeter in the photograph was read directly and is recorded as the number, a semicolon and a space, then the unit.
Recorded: 0.1; kV
